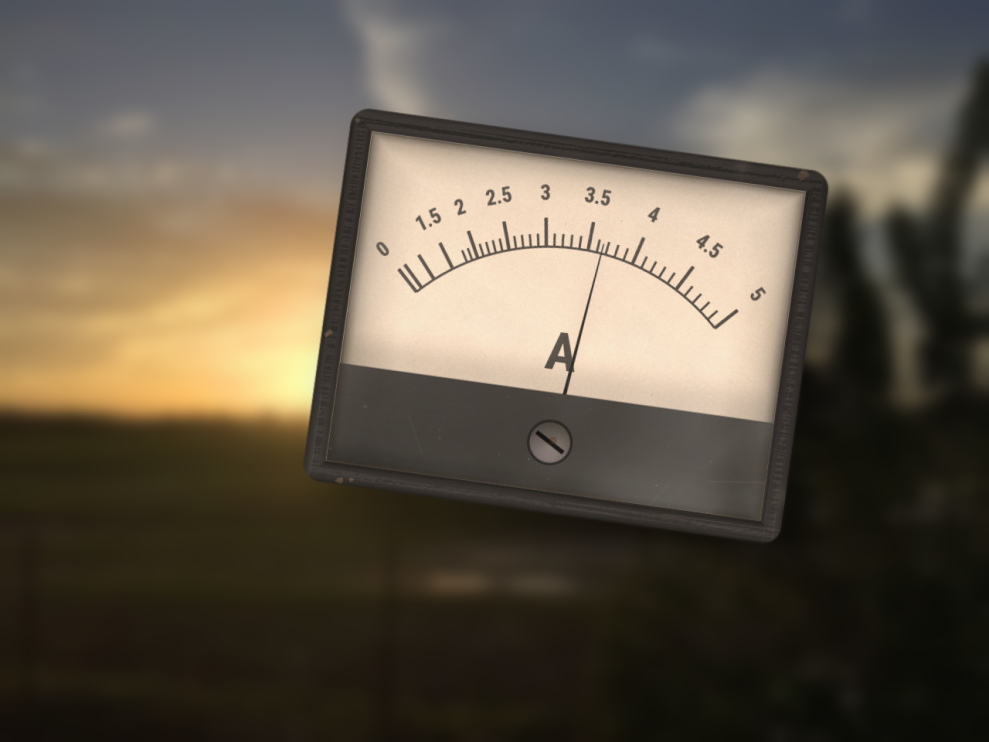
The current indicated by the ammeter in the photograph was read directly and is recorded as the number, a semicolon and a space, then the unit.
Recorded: 3.65; A
